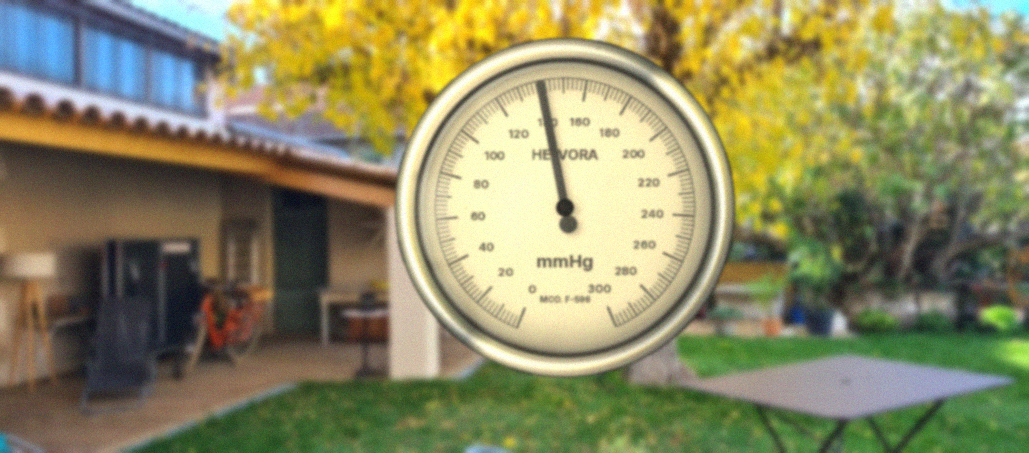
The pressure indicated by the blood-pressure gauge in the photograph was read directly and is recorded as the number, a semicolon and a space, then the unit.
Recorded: 140; mmHg
